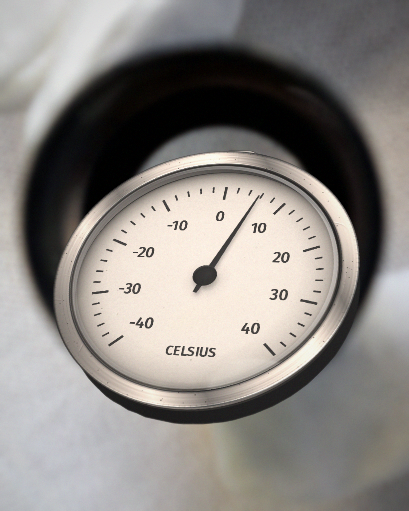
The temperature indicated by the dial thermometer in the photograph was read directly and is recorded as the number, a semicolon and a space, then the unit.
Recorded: 6; °C
